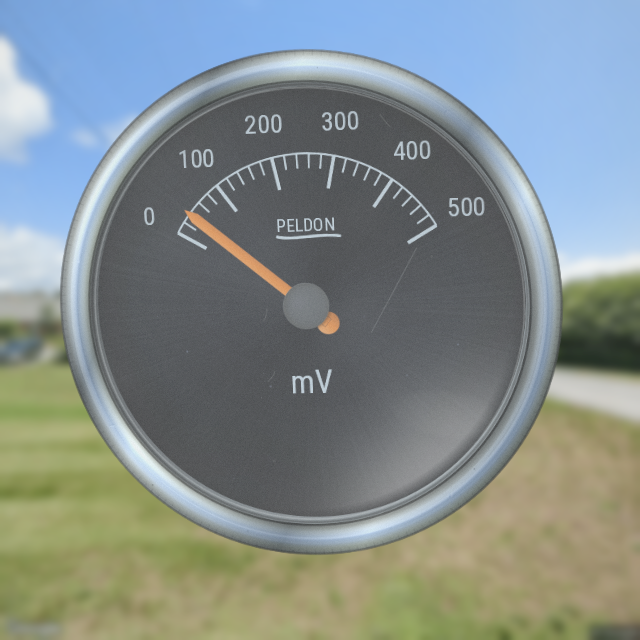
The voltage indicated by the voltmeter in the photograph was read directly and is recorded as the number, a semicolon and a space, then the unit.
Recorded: 40; mV
